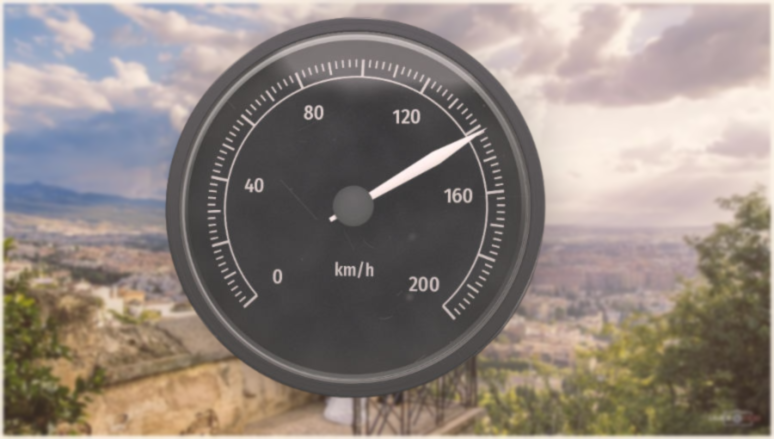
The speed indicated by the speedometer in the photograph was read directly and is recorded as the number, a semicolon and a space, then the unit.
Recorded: 142; km/h
